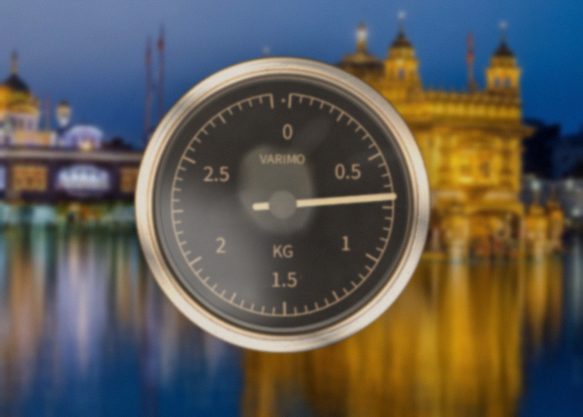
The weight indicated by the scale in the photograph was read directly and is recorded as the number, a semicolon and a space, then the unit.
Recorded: 0.7; kg
